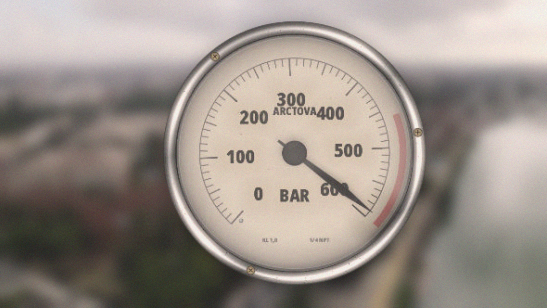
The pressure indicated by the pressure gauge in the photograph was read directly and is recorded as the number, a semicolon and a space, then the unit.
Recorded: 590; bar
